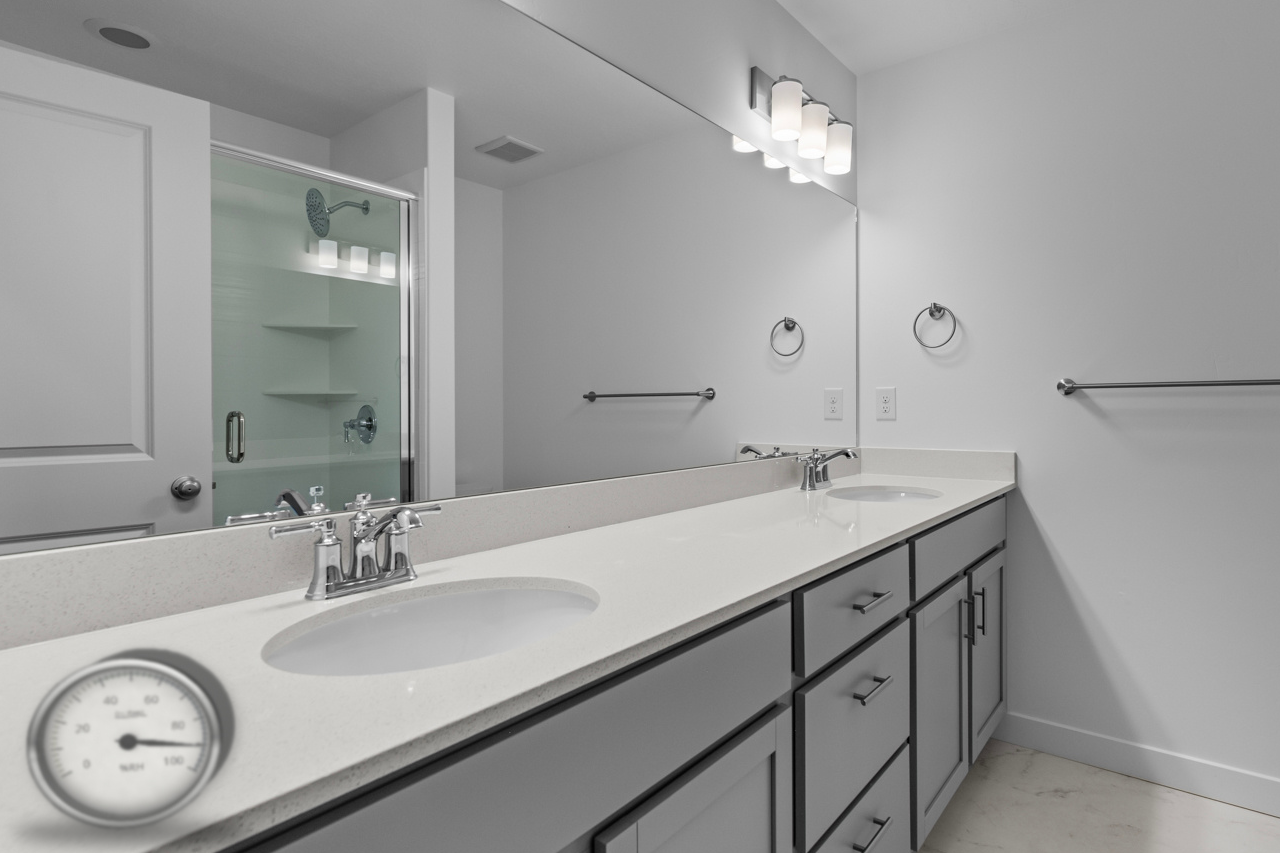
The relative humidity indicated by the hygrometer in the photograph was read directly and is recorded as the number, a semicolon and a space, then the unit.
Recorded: 90; %
